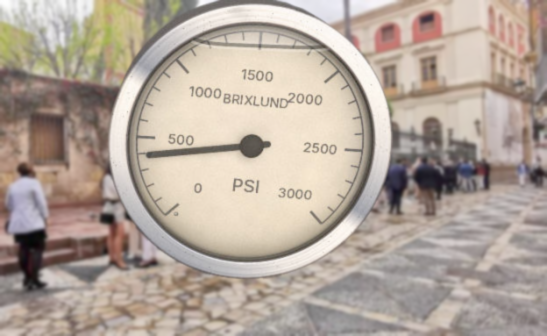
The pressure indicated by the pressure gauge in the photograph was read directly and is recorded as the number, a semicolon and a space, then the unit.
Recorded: 400; psi
